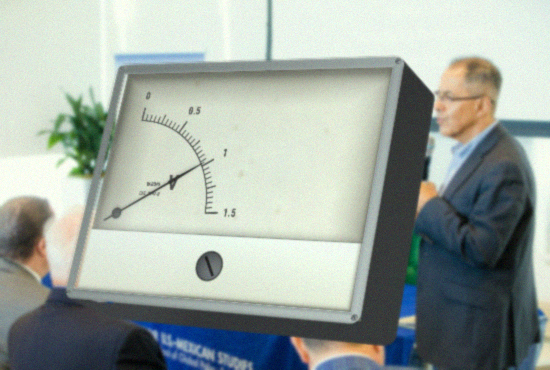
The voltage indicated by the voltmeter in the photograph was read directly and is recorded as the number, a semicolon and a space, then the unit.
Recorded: 1; V
